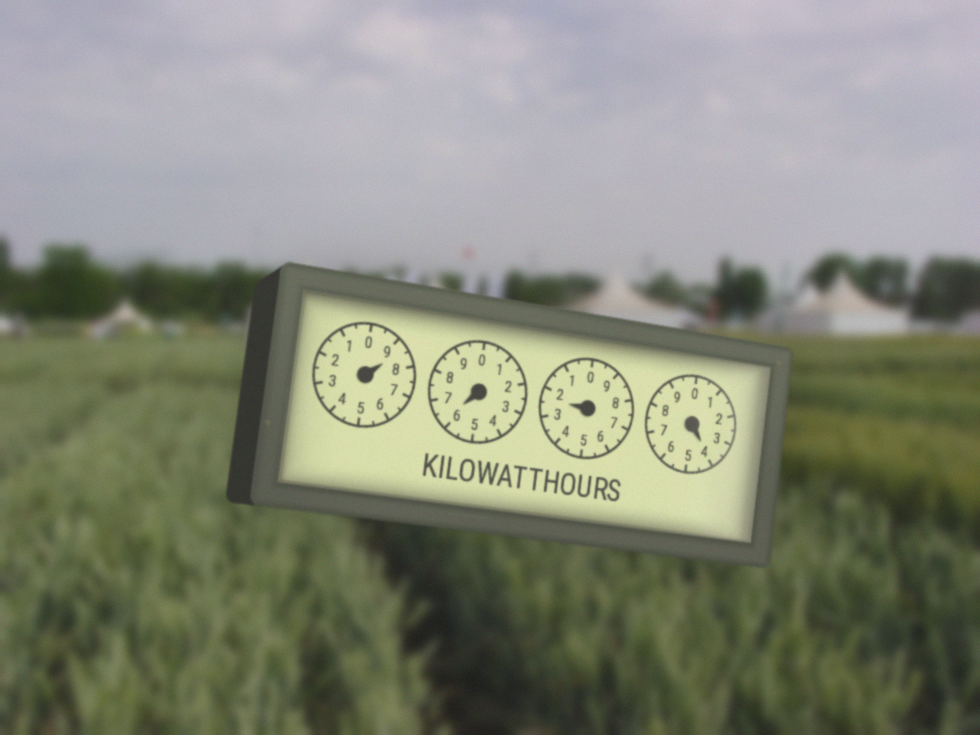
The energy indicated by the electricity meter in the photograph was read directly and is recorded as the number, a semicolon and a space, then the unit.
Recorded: 8624; kWh
